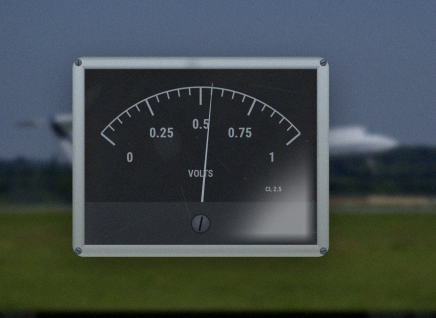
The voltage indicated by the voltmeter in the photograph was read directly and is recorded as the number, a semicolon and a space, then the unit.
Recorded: 0.55; V
